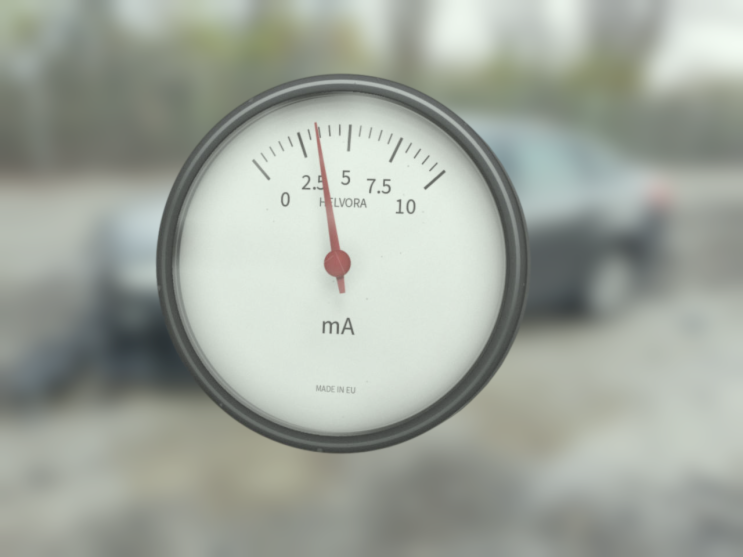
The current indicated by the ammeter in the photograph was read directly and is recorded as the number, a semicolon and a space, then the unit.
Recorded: 3.5; mA
